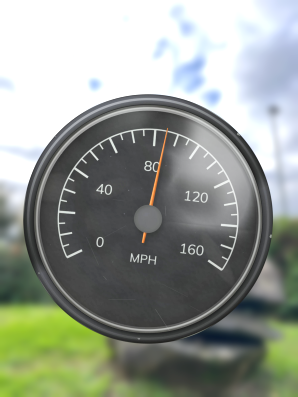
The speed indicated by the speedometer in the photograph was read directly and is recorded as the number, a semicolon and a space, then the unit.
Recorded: 85; mph
